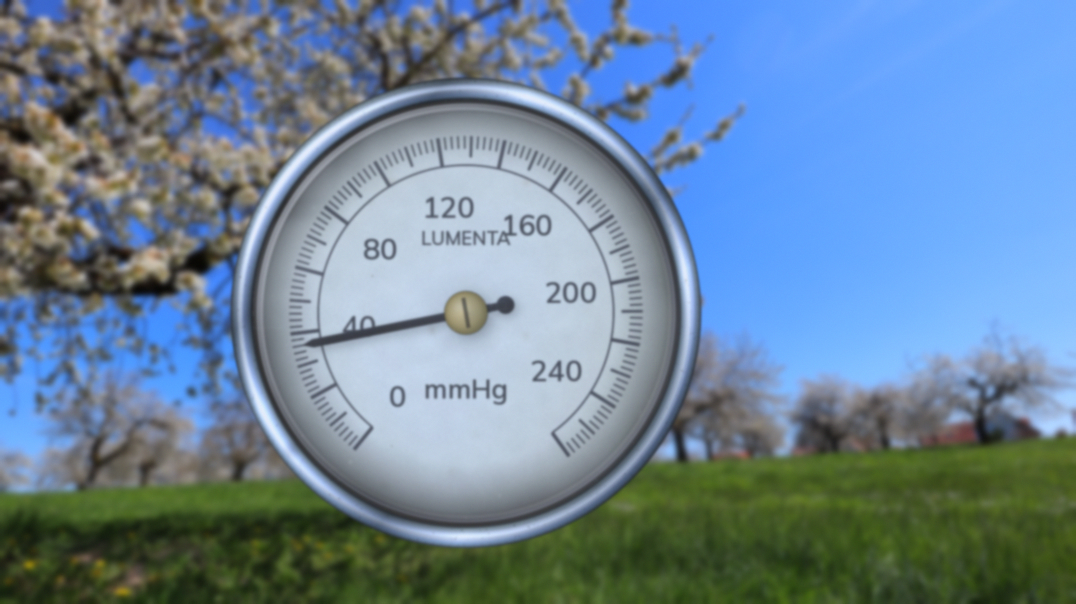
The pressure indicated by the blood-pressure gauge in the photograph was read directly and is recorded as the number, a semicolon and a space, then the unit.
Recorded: 36; mmHg
